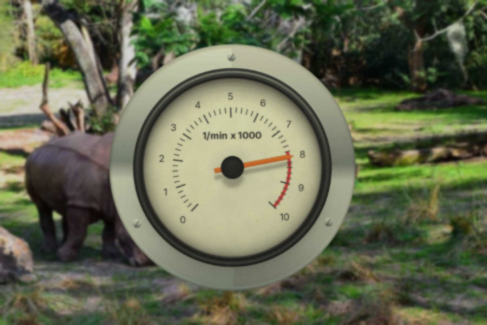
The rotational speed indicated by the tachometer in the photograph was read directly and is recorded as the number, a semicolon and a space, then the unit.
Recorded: 8000; rpm
